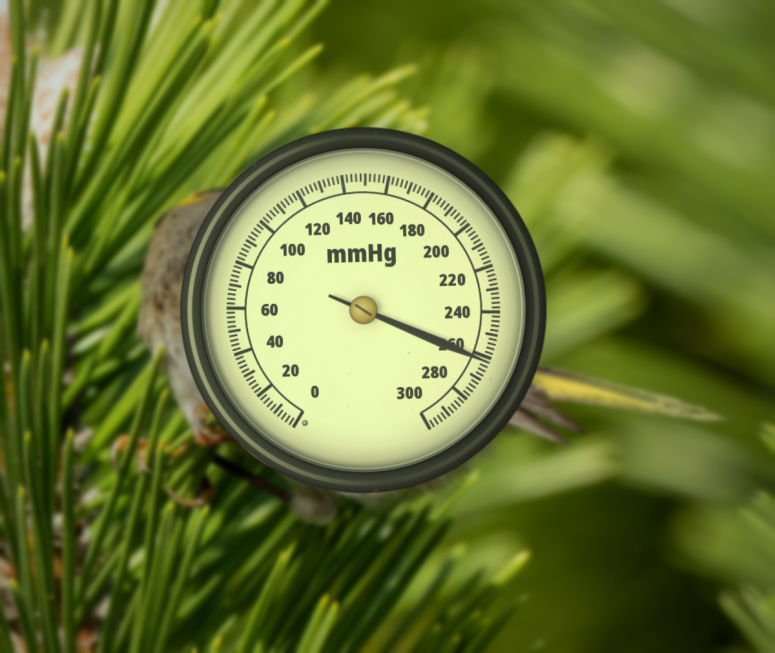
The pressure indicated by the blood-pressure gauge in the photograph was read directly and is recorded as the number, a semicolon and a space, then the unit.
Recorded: 262; mmHg
